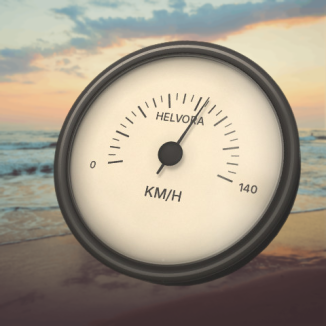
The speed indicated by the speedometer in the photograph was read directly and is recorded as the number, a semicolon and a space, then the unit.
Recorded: 85; km/h
